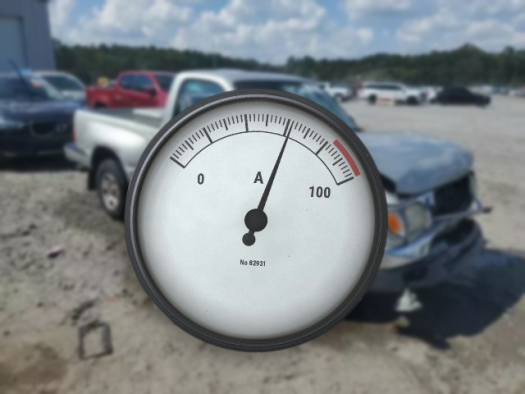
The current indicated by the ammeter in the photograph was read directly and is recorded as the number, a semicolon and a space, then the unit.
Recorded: 62; A
